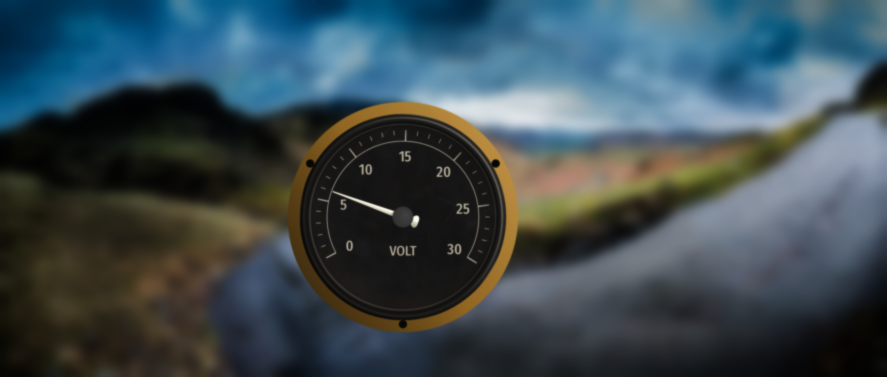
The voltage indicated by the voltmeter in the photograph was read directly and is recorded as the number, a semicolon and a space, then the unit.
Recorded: 6; V
